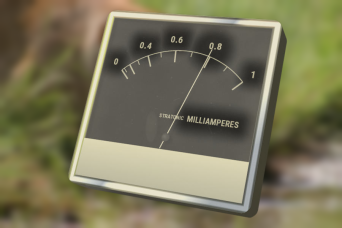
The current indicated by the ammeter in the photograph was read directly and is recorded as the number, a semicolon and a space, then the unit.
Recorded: 0.8; mA
